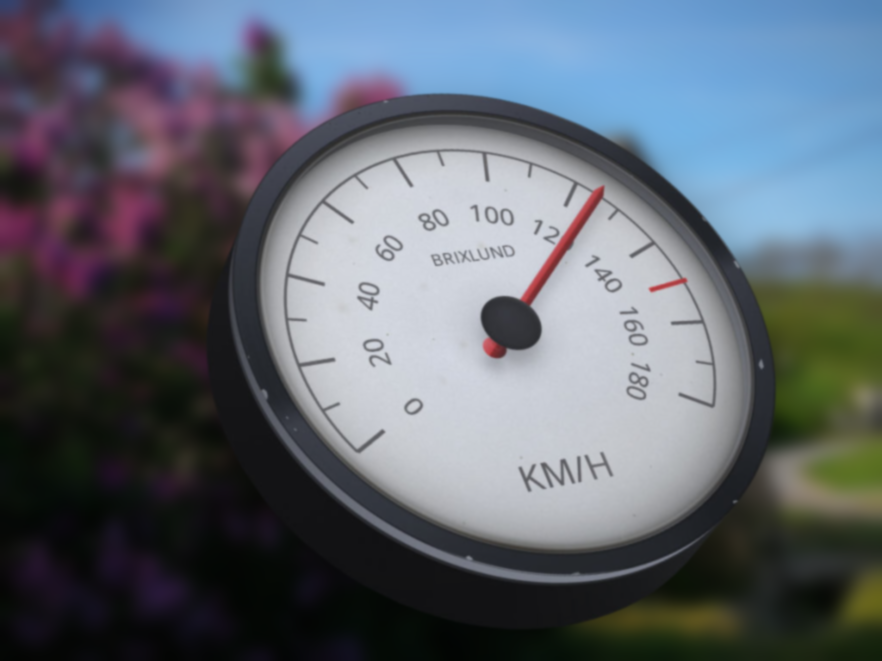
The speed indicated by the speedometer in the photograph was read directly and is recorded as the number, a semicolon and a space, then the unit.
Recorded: 125; km/h
